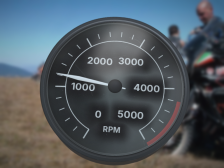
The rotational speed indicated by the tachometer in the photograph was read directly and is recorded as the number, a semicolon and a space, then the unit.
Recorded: 1200; rpm
